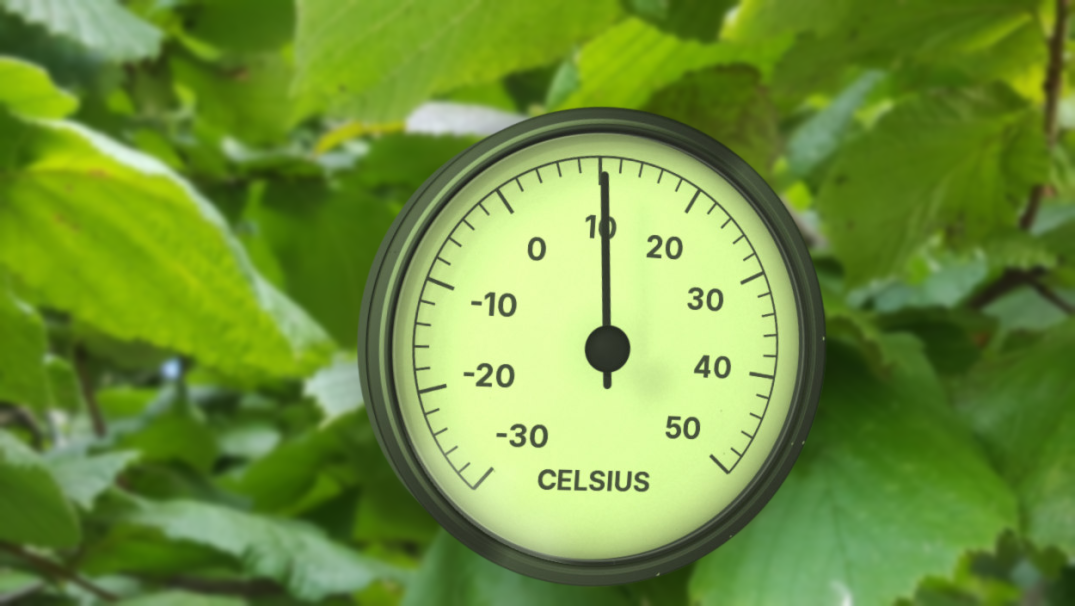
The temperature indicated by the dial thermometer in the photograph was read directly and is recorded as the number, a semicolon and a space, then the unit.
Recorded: 10; °C
